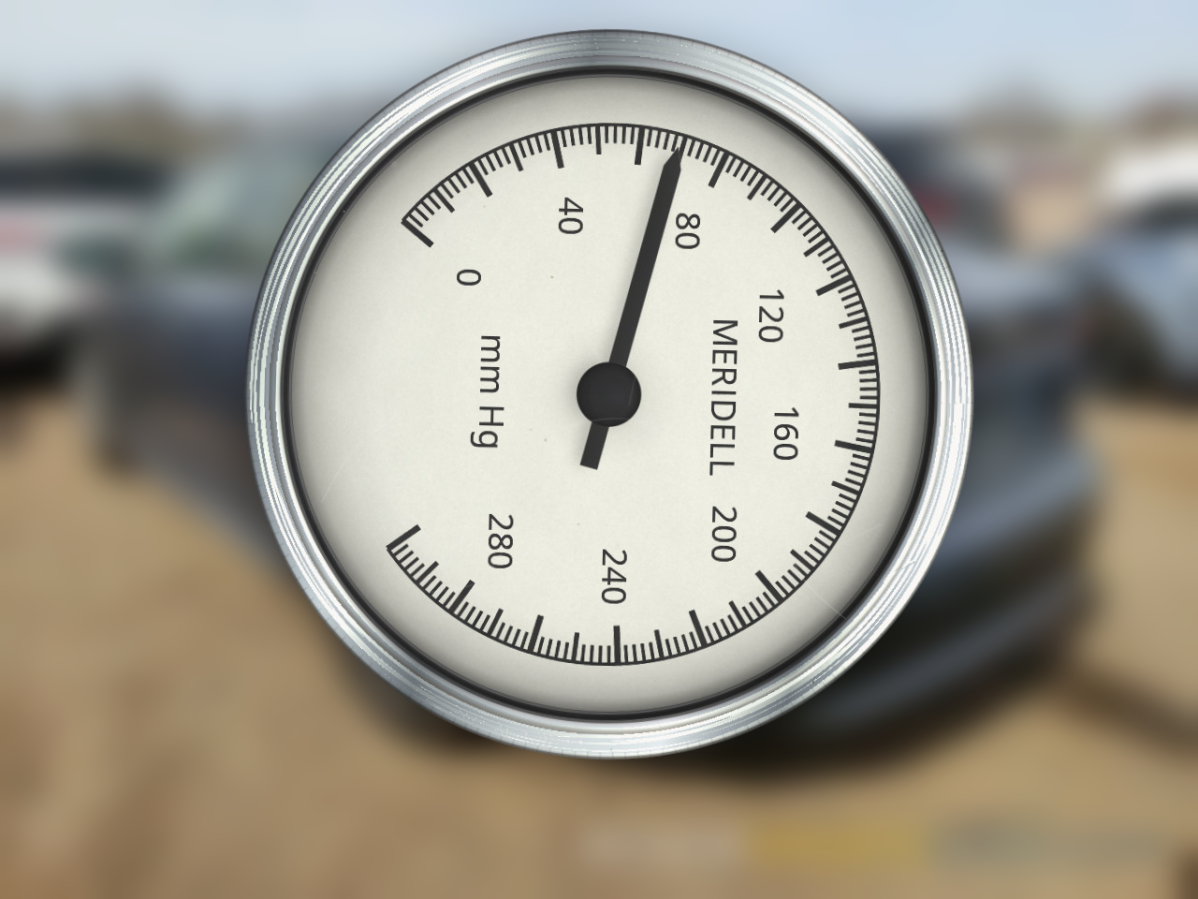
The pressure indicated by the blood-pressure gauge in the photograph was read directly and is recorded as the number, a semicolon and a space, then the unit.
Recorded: 69; mmHg
